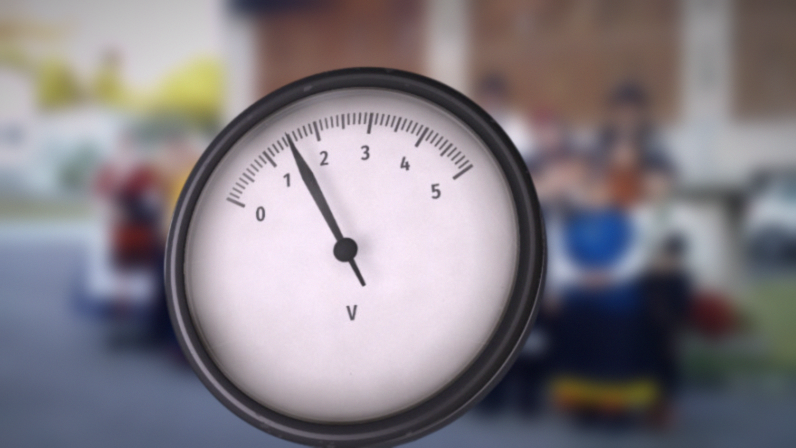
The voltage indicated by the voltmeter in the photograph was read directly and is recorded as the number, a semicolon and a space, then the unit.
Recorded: 1.5; V
